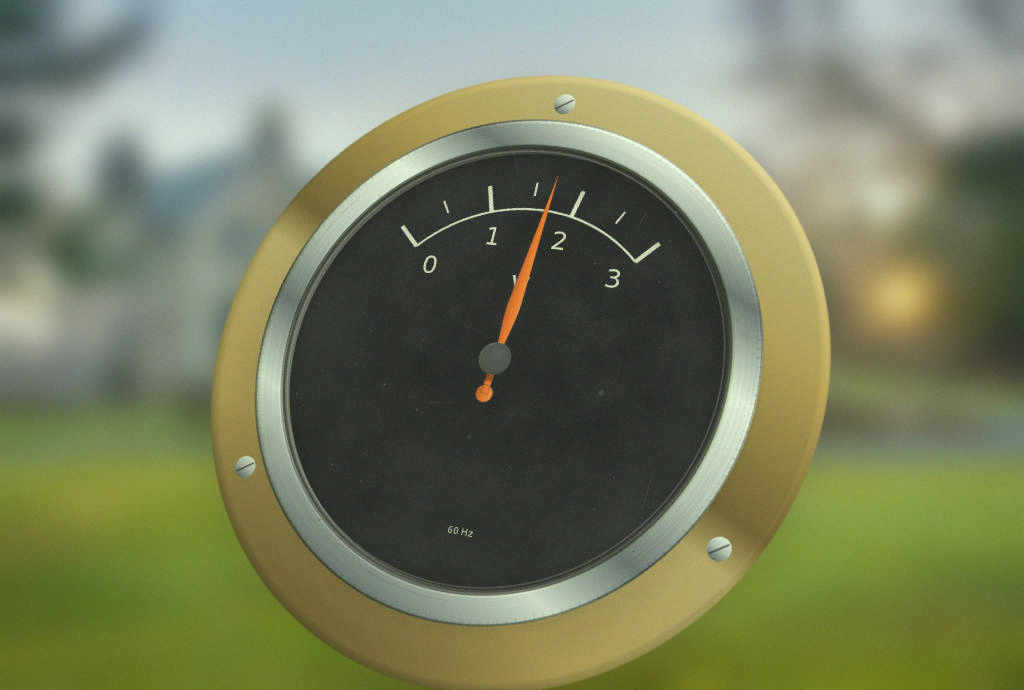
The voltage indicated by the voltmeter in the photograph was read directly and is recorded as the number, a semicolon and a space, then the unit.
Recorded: 1.75; V
